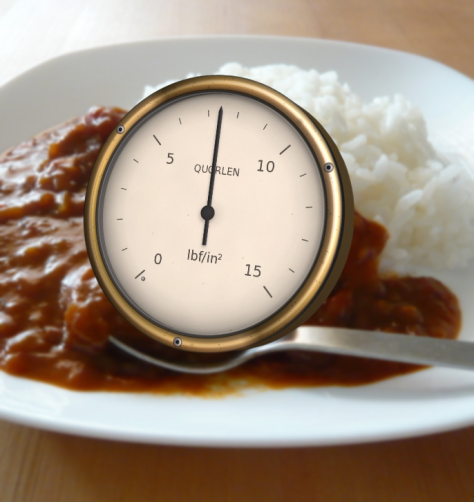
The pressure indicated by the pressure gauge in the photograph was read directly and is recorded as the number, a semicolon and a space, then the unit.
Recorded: 7.5; psi
